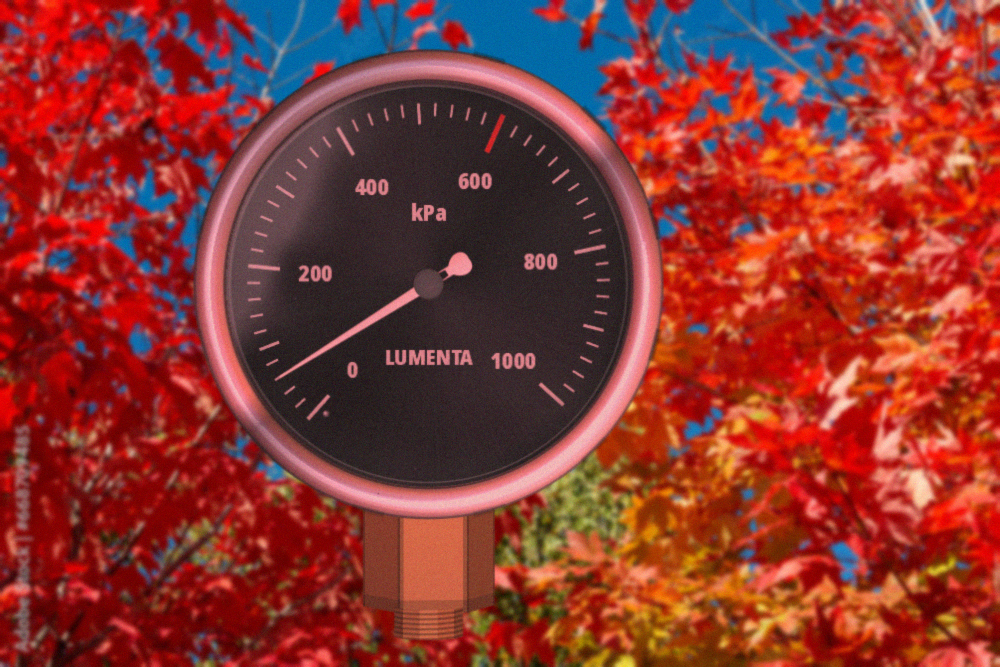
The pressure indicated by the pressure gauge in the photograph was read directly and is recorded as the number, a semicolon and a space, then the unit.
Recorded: 60; kPa
